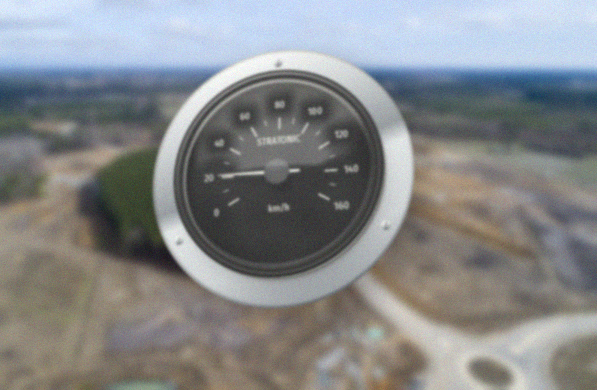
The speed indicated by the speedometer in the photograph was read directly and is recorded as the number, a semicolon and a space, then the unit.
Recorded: 20; km/h
